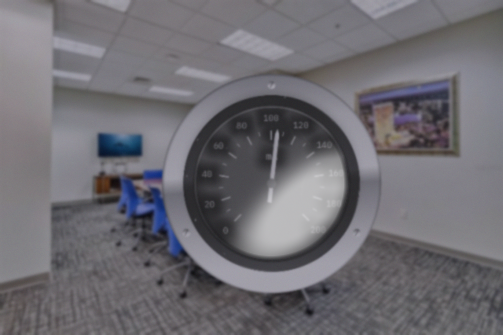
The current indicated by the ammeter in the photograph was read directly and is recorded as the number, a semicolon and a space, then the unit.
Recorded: 105; mA
